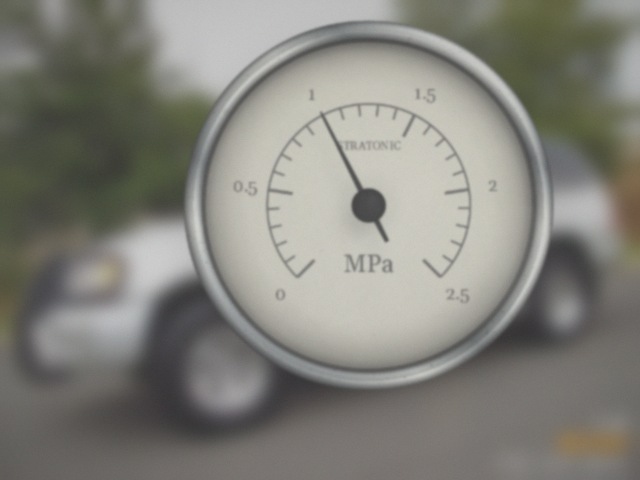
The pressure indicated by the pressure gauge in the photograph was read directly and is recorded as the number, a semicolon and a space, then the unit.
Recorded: 1; MPa
